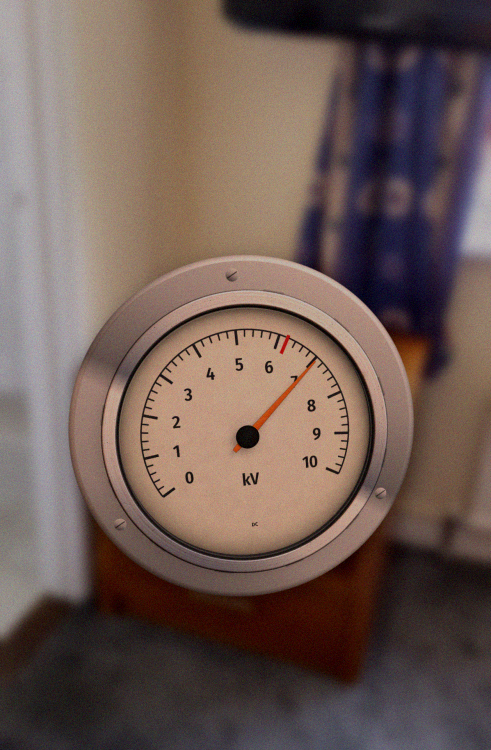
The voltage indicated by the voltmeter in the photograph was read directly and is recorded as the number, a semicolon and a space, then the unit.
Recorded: 7; kV
